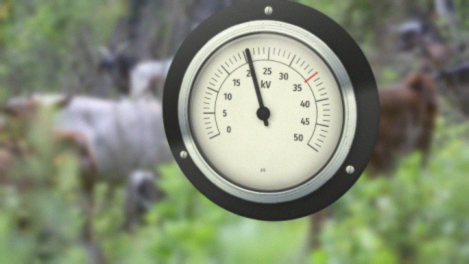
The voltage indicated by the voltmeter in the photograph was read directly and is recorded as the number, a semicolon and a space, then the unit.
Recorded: 21; kV
